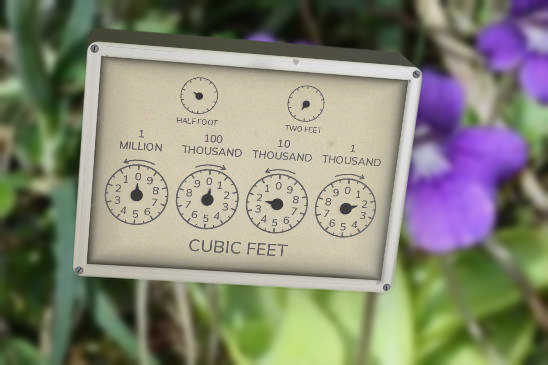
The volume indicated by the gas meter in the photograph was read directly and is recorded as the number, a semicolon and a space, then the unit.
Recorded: 2200; ft³
